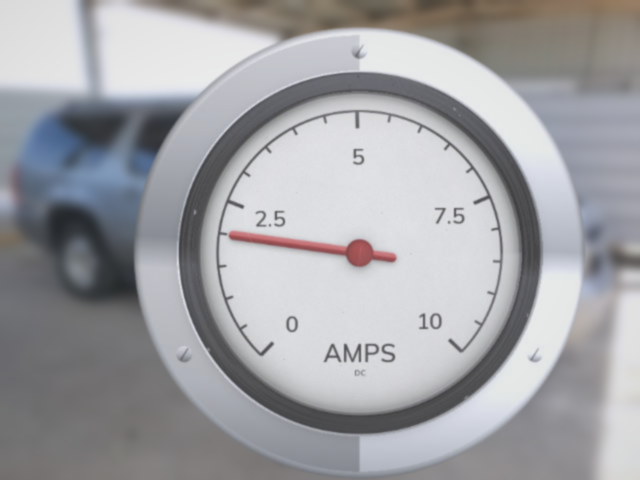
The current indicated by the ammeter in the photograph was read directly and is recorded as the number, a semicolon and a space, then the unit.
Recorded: 2; A
